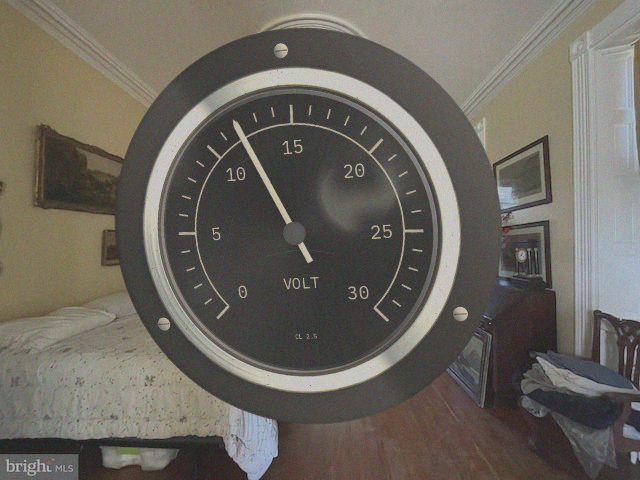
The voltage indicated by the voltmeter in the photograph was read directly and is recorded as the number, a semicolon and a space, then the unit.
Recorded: 12; V
